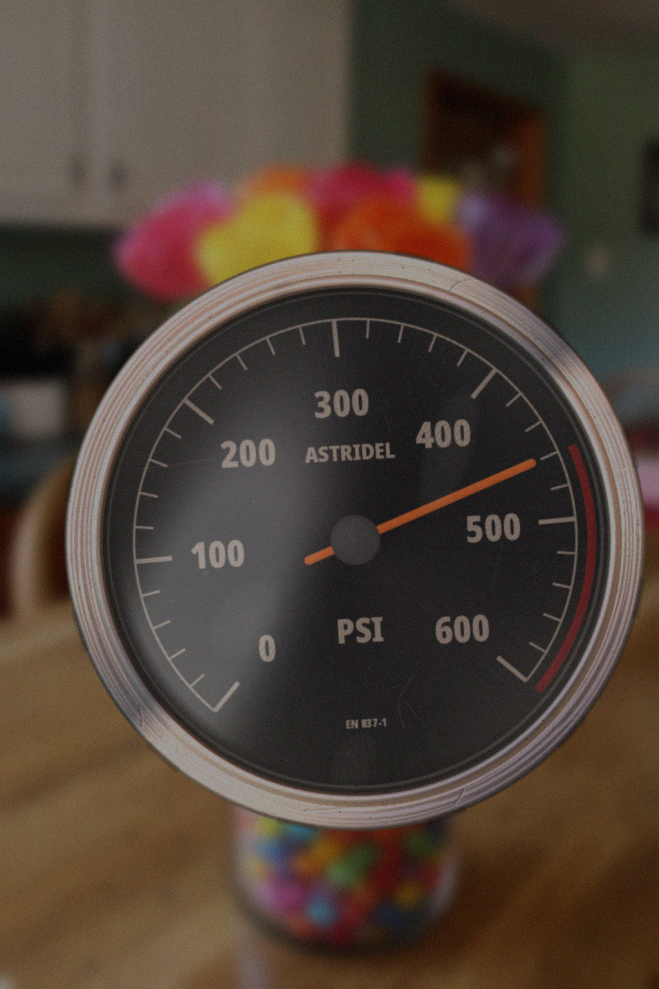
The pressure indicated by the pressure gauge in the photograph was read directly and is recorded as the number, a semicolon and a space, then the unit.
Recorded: 460; psi
